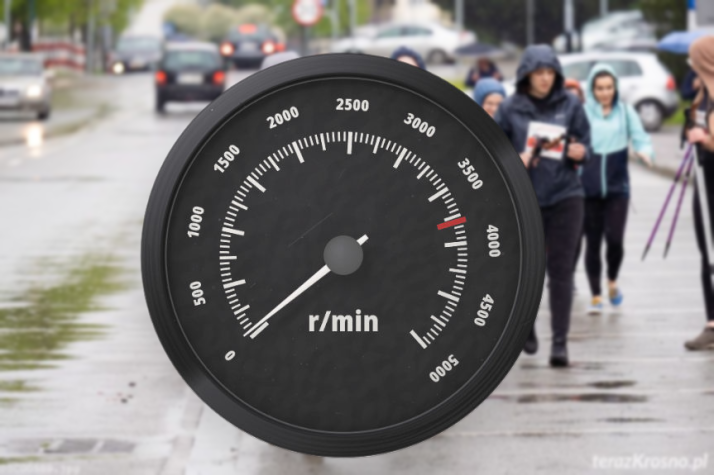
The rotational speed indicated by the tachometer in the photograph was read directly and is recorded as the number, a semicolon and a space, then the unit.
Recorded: 50; rpm
